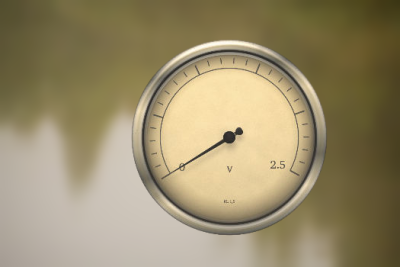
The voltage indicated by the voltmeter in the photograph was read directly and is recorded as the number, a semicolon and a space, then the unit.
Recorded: 0; V
